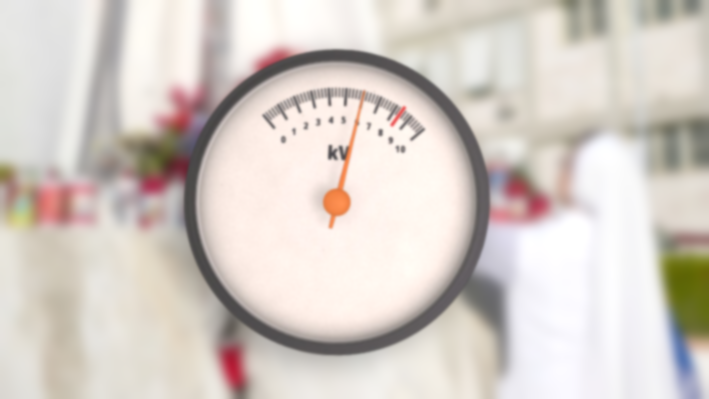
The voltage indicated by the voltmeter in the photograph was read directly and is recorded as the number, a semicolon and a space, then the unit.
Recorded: 6; kV
